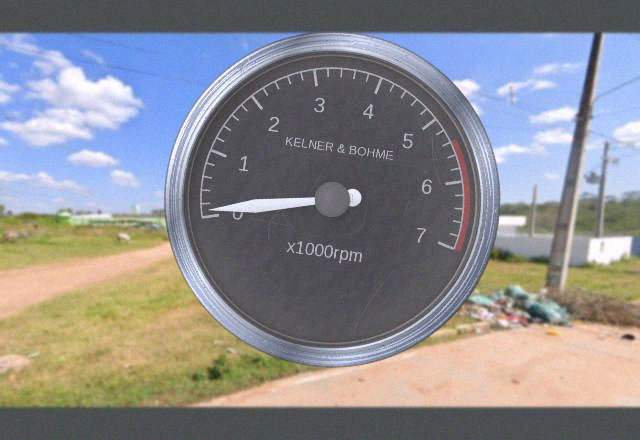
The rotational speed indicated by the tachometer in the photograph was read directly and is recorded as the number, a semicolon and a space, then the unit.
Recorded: 100; rpm
